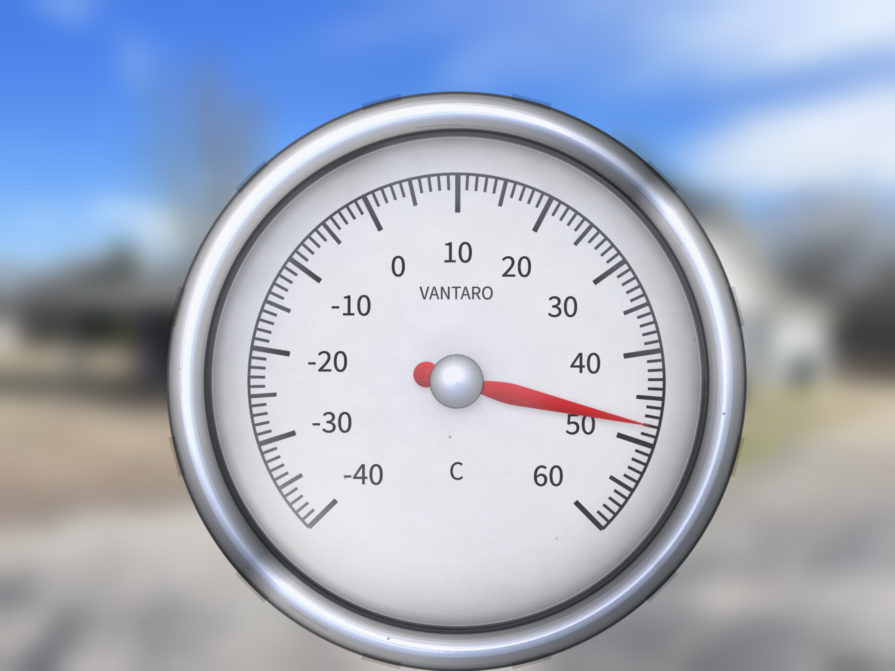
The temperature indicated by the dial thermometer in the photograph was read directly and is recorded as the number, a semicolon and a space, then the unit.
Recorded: 48; °C
